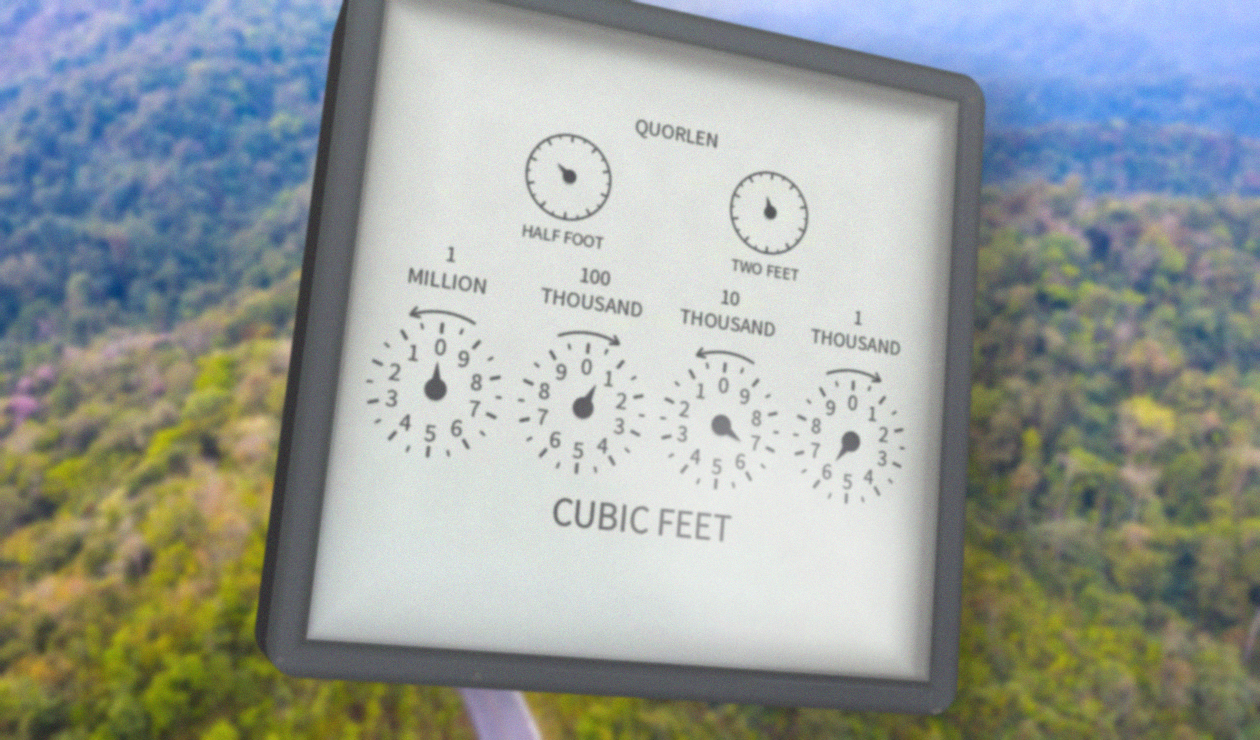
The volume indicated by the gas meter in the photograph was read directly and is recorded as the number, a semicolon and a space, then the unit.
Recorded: 6600; ft³
